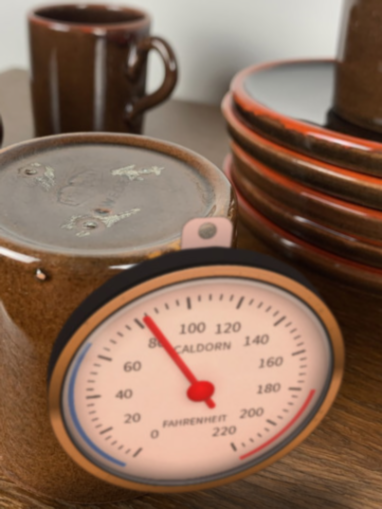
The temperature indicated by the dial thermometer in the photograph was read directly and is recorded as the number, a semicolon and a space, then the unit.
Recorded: 84; °F
